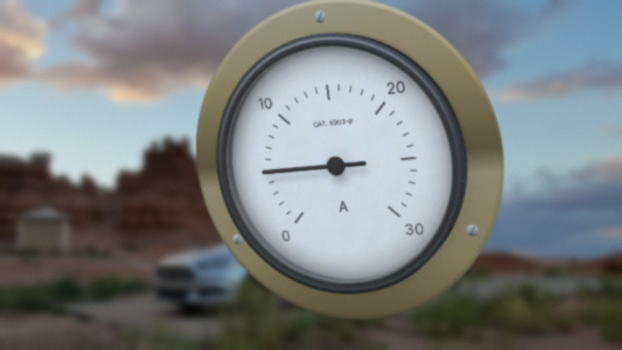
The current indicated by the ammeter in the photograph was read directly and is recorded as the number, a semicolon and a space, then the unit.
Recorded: 5; A
